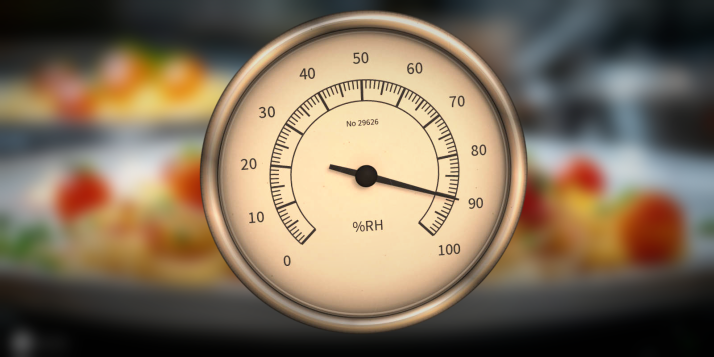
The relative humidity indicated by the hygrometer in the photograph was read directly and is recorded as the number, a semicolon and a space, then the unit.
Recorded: 90; %
